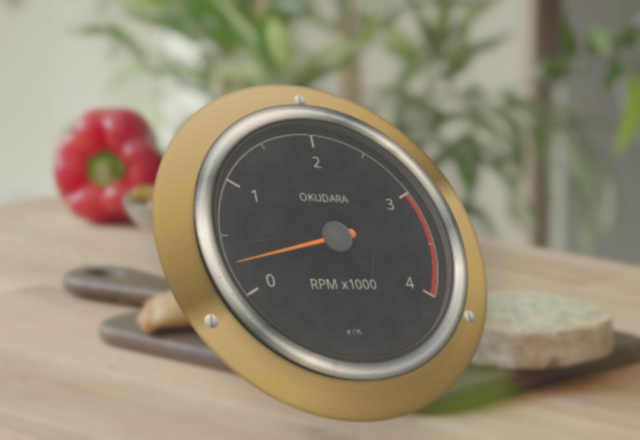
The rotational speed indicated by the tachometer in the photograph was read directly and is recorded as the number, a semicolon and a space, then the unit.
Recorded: 250; rpm
